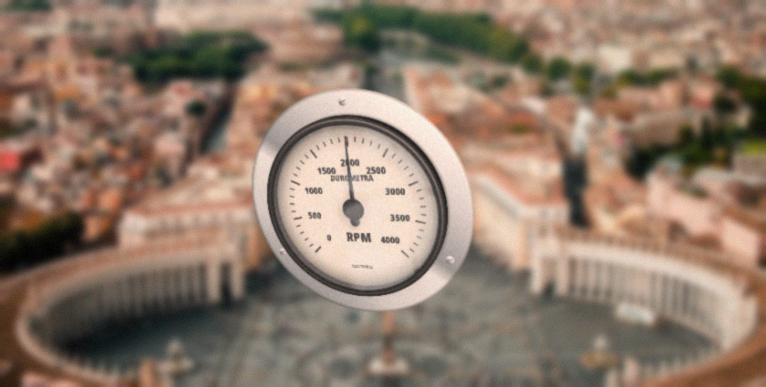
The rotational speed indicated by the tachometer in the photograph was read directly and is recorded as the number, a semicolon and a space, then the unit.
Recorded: 2000; rpm
